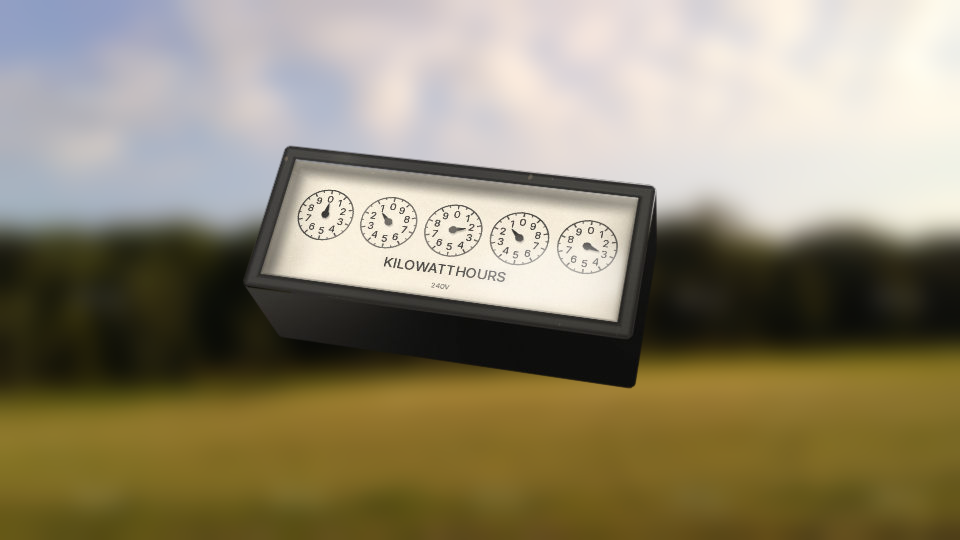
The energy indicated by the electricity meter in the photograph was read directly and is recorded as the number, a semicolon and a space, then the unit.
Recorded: 1213; kWh
